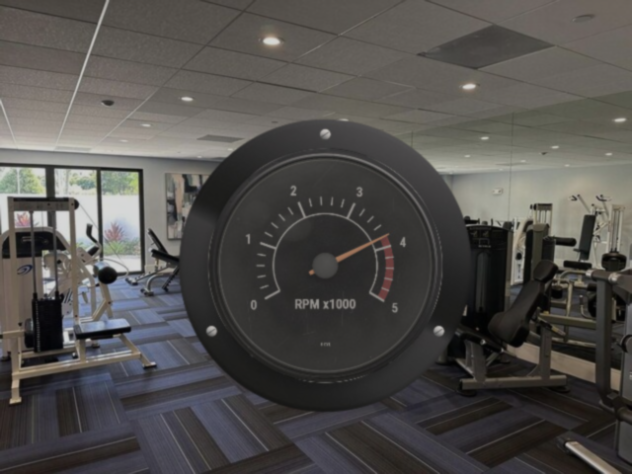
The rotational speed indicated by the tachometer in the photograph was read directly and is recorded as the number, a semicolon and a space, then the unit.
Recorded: 3800; rpm
